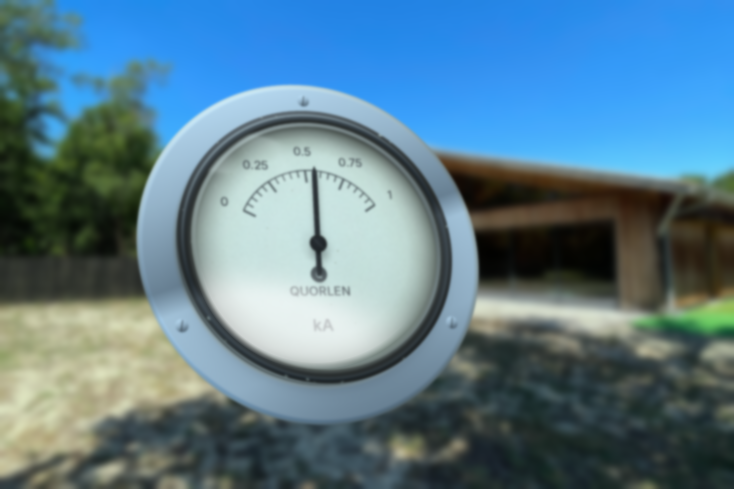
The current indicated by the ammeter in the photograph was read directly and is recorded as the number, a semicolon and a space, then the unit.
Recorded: 0.55; kA
